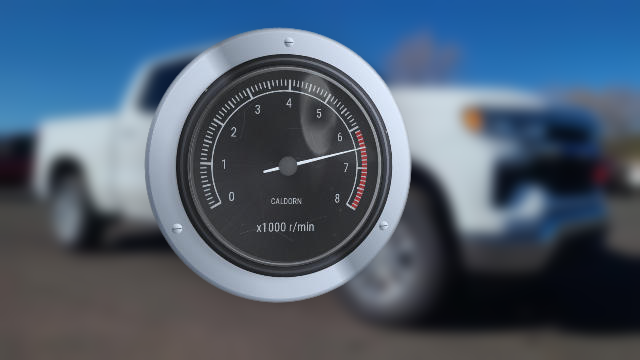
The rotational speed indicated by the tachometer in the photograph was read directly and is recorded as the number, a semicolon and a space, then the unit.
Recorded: 6500; rpm
